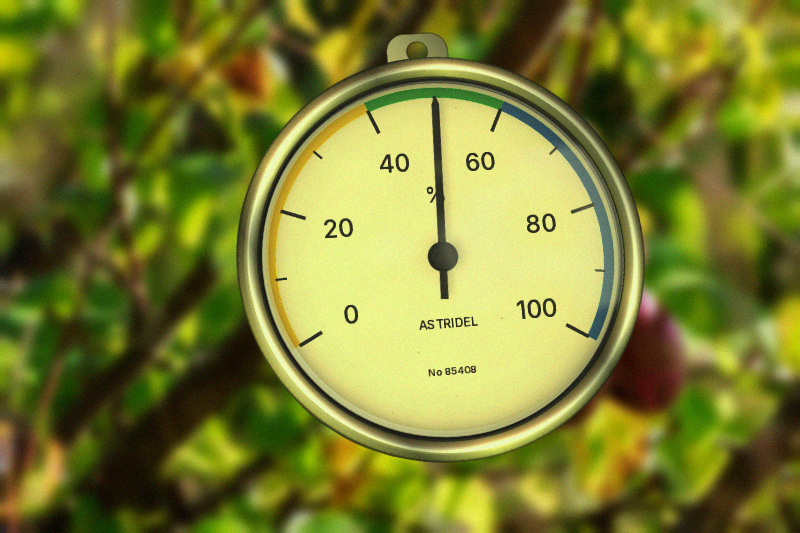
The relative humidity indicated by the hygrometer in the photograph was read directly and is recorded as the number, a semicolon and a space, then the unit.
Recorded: 50; %
